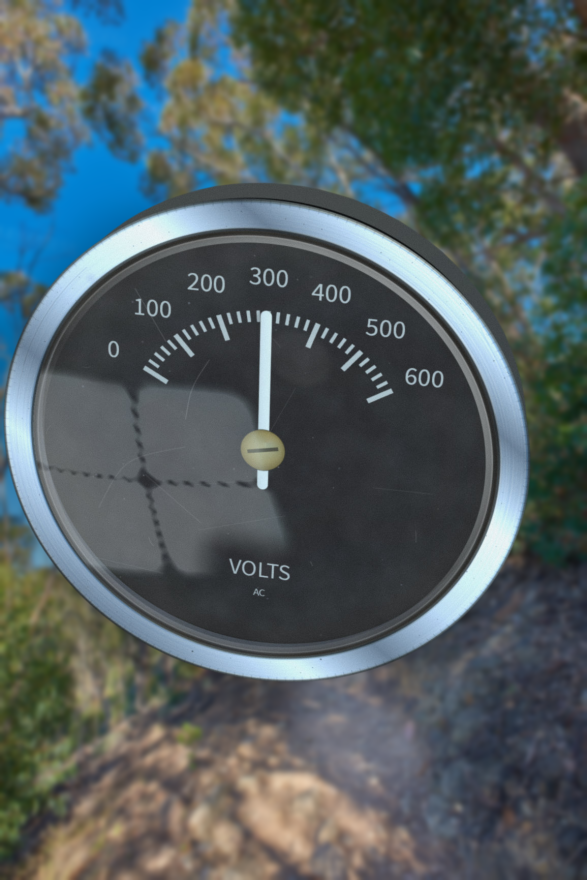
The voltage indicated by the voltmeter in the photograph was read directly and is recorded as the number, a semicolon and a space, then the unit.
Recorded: 300; V
